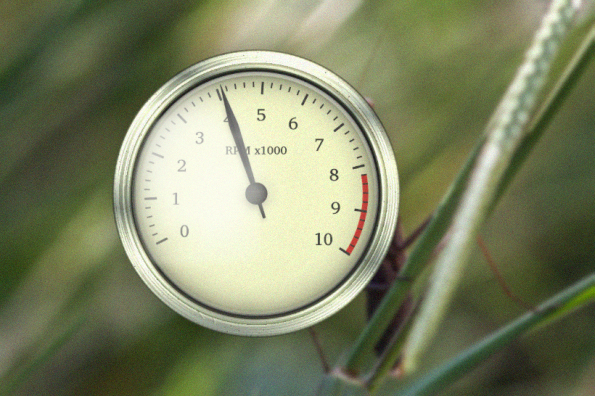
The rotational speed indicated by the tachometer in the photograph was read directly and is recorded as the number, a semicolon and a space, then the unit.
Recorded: 4100; rpm
